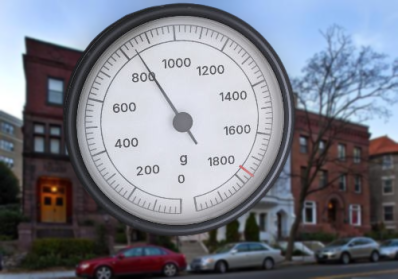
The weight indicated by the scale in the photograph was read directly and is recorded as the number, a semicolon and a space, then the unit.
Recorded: 840; g
